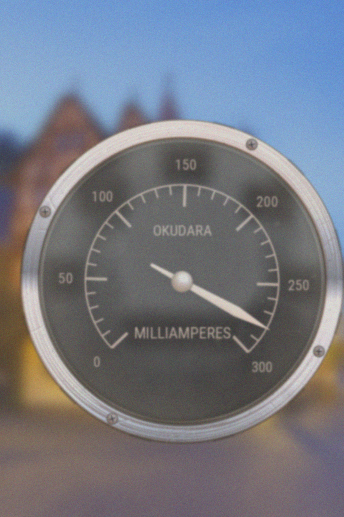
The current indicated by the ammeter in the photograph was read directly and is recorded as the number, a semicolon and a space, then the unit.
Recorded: 280; mA
